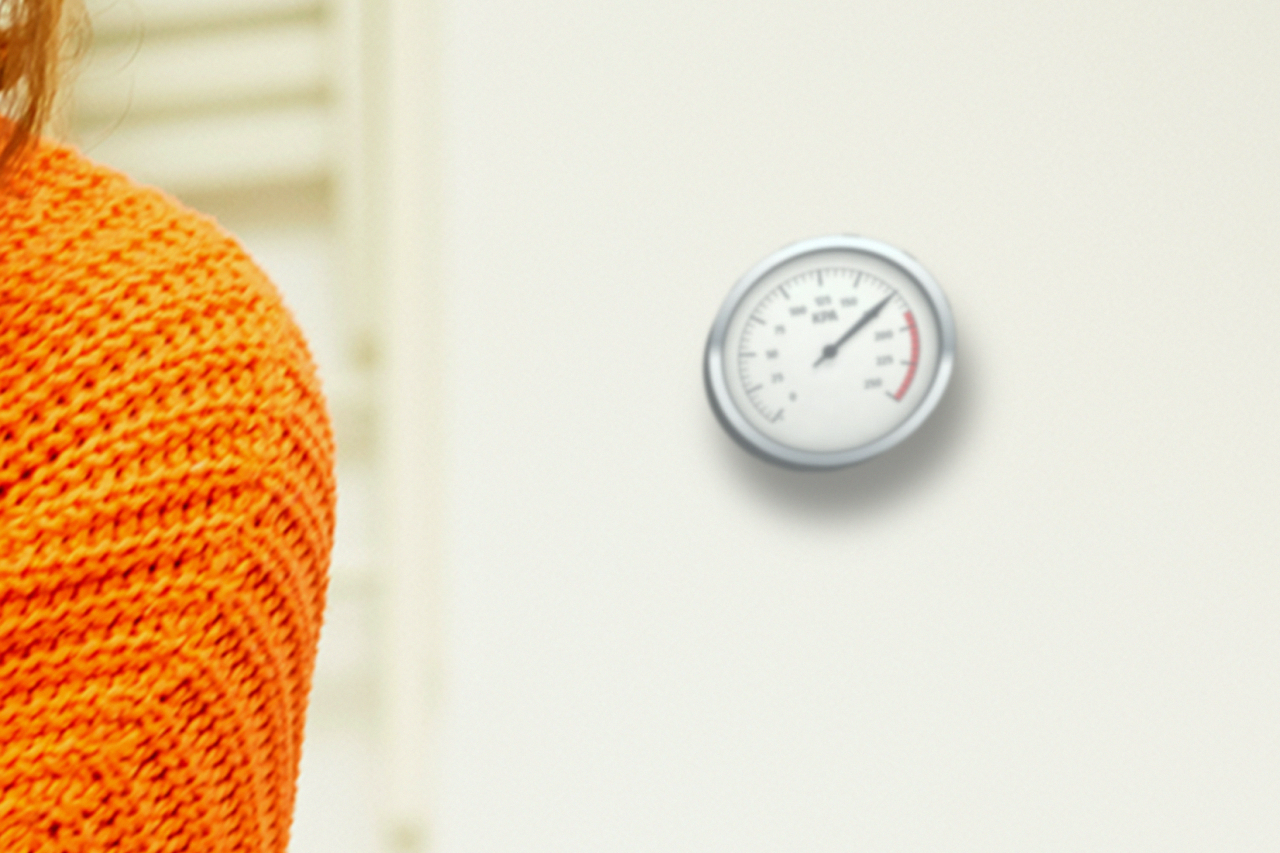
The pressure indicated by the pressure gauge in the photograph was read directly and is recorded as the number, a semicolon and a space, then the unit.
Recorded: 175; kPa
